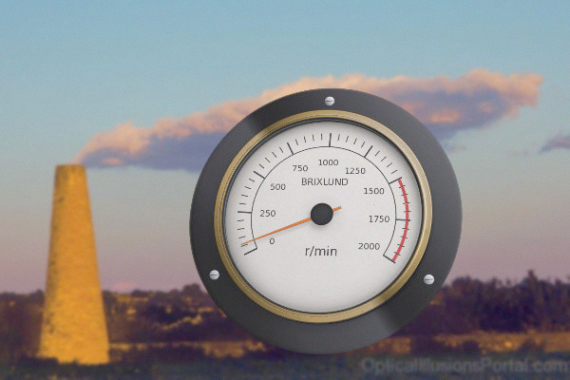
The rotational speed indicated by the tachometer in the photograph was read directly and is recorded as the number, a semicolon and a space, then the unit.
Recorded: 50; rpm
